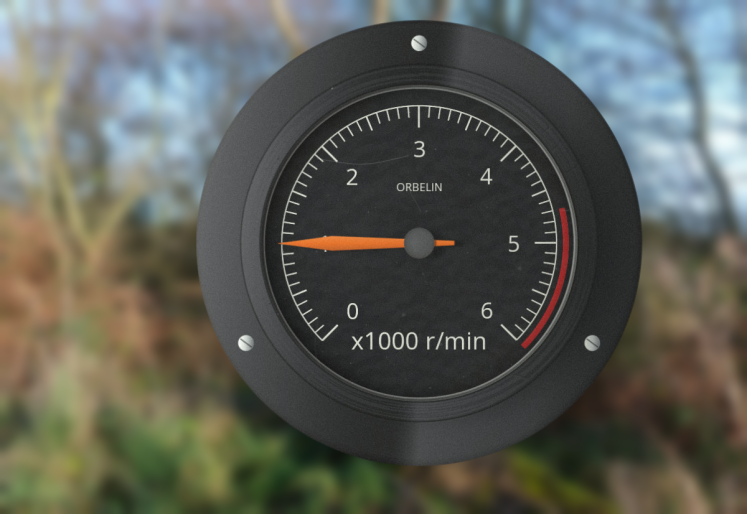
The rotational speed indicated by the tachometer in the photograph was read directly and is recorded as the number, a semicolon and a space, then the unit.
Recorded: 1000; rpm
